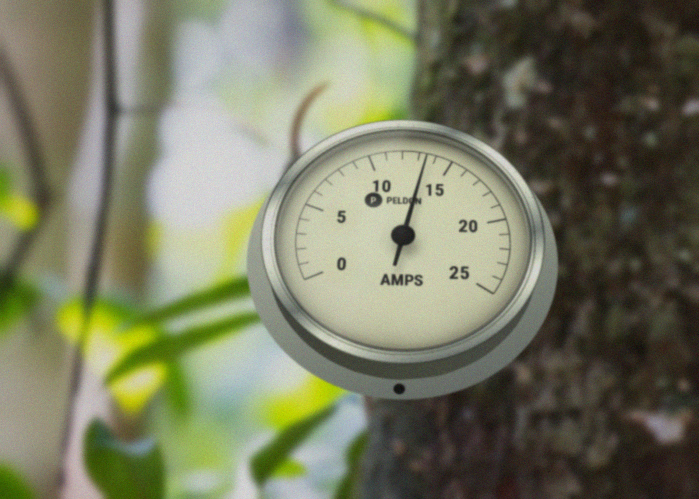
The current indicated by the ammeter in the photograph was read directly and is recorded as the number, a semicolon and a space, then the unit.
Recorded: 13.5; A
